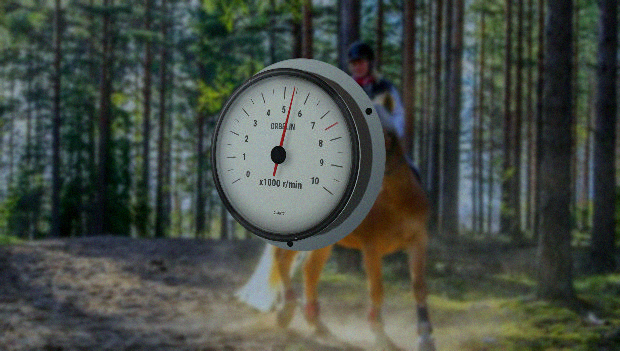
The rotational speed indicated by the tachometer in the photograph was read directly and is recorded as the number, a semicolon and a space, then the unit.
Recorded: 5500; rpm
